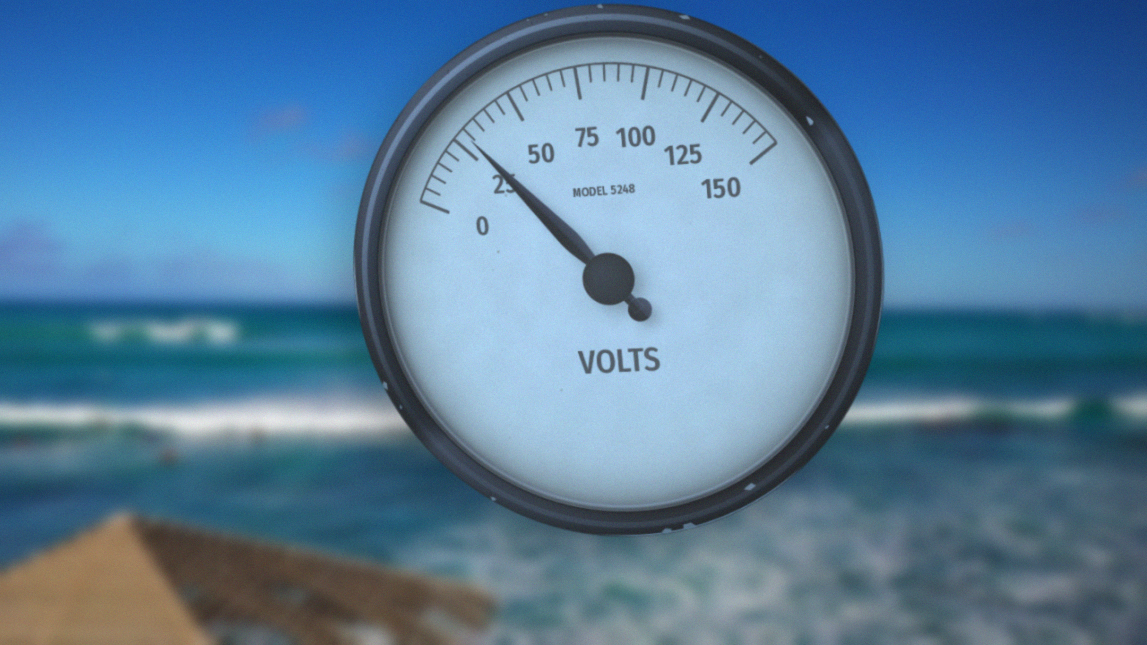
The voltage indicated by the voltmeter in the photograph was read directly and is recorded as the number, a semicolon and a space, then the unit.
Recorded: 30; V
